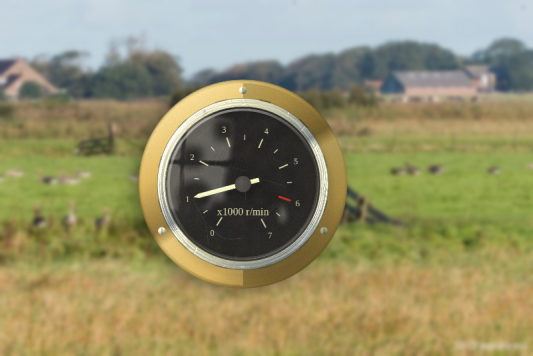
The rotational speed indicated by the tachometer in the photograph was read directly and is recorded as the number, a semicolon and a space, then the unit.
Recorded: 1000; rpm
